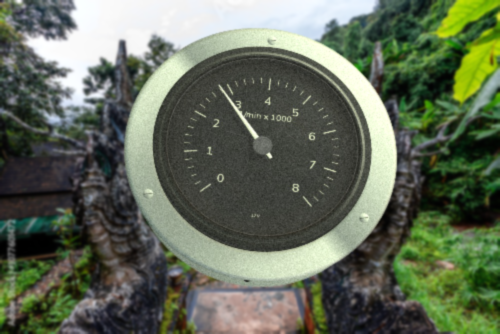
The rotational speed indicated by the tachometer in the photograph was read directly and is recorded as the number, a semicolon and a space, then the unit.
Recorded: 2800; rpm
